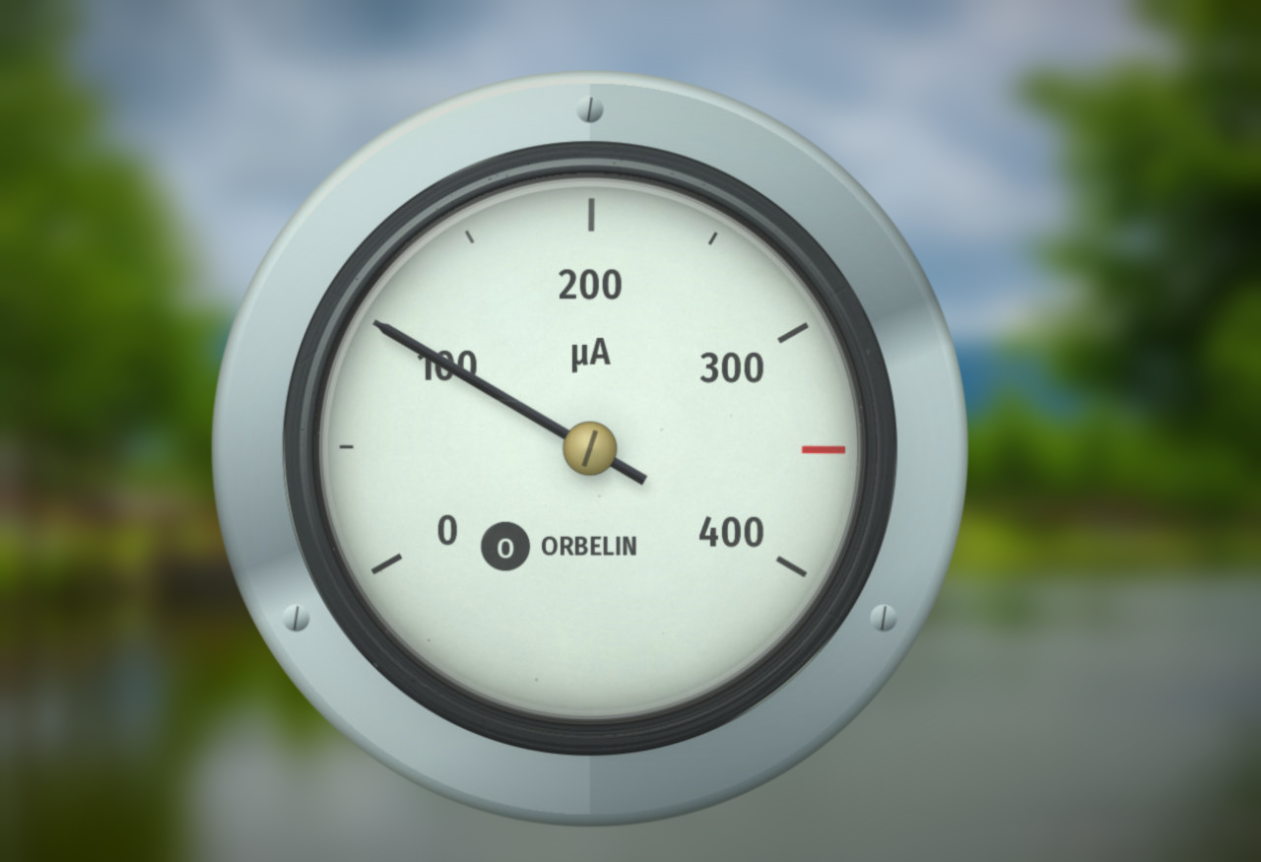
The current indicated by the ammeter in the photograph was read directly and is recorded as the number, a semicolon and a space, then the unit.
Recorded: 100; µA
